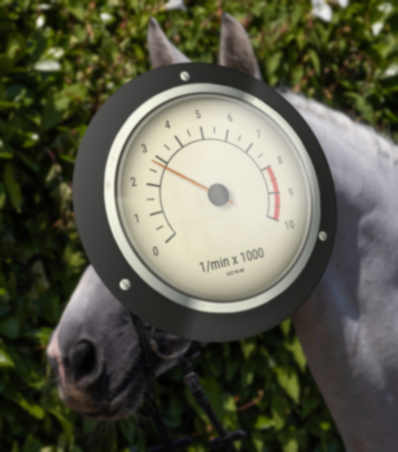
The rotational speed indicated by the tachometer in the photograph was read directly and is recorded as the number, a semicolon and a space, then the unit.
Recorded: 2750; rpm
